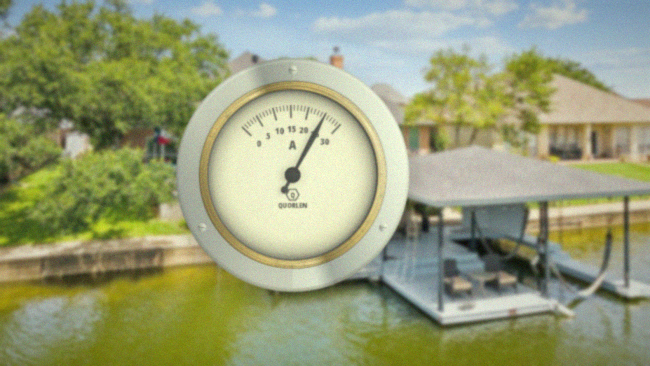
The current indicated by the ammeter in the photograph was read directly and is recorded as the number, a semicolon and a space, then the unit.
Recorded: 25; A
